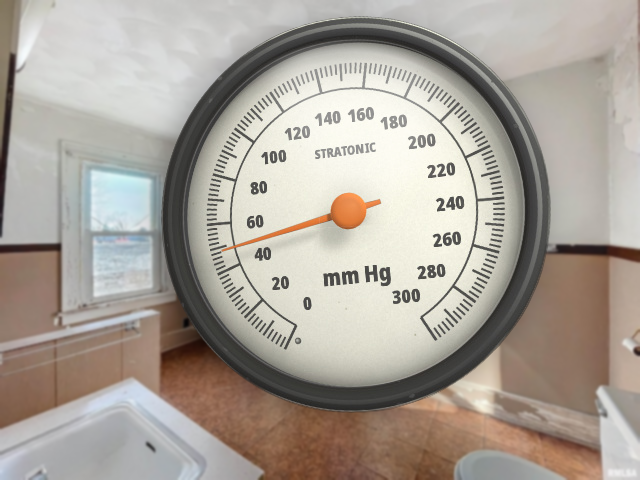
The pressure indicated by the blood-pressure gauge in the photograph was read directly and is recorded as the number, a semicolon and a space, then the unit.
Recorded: 48; mmHg
